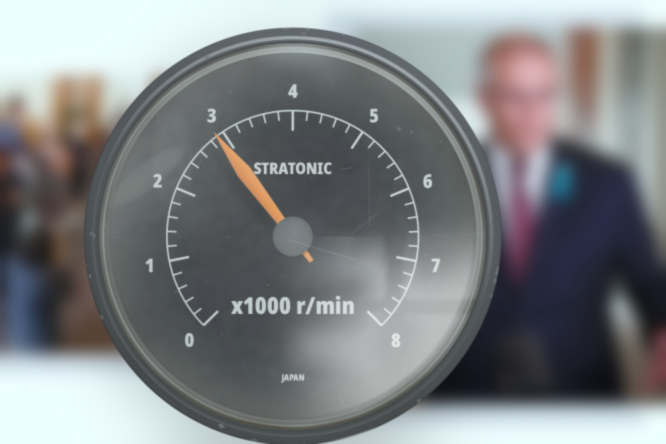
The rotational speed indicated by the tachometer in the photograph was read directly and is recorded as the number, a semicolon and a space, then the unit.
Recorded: 2900; rpm
